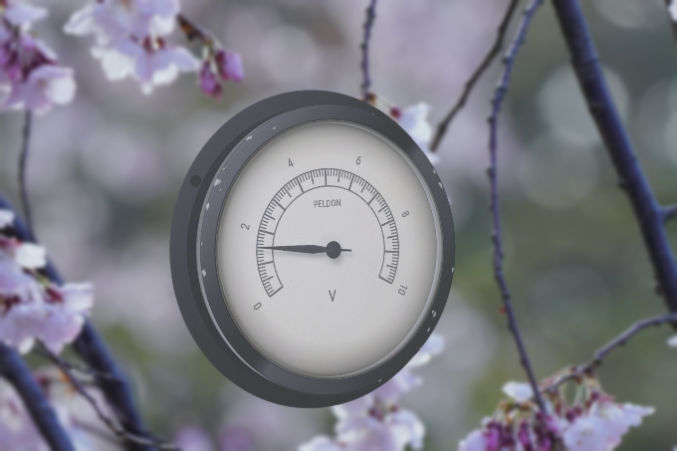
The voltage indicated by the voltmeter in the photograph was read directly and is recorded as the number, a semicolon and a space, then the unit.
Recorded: 1.5; V
